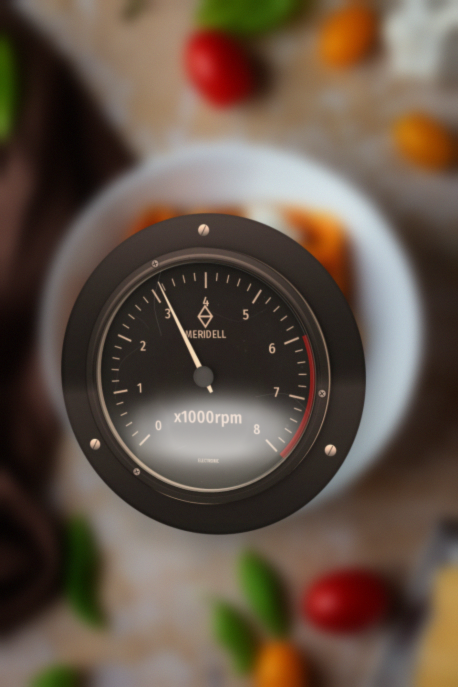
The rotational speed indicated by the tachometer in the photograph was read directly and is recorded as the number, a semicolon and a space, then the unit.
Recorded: 3200; rpm
